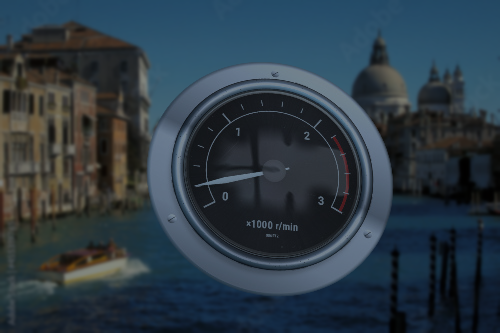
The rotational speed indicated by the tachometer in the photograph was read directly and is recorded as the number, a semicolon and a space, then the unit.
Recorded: 200; rpm
